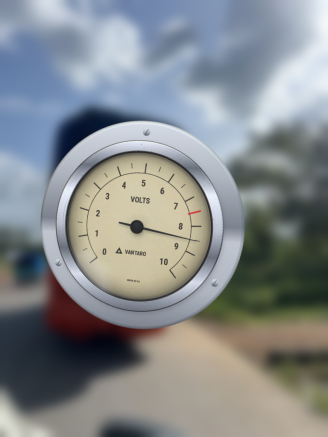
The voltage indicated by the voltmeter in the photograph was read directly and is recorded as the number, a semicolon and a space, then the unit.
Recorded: 8.5; V
